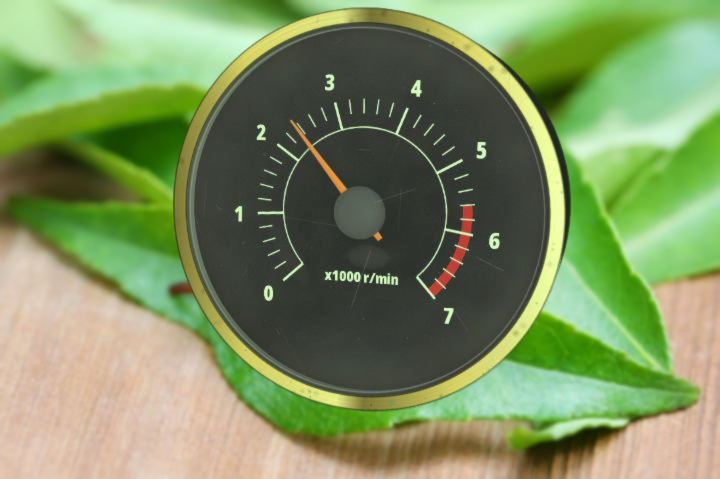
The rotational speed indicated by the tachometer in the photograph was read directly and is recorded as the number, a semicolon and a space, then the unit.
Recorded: 2400; rpm
